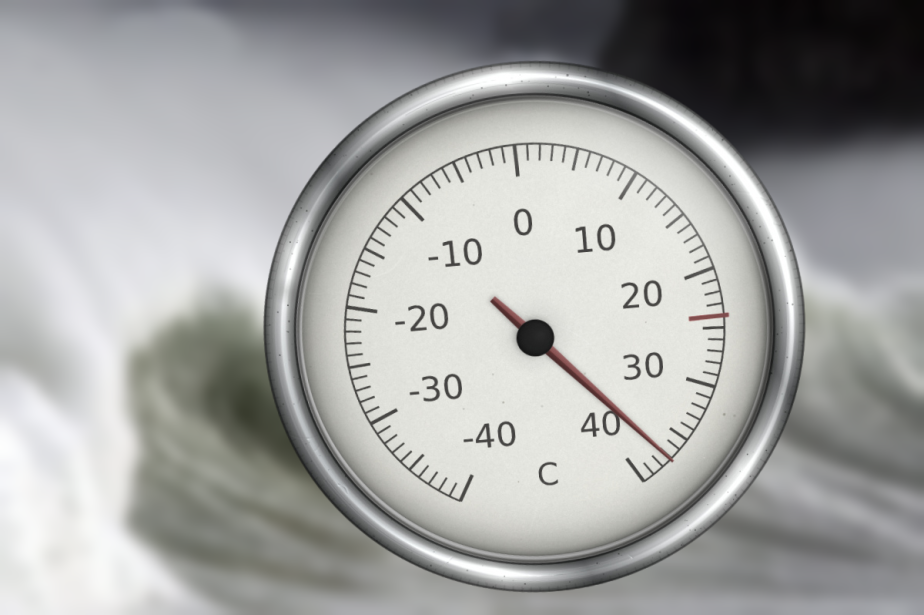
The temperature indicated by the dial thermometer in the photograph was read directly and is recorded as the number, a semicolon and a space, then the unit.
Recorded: 37; °C
